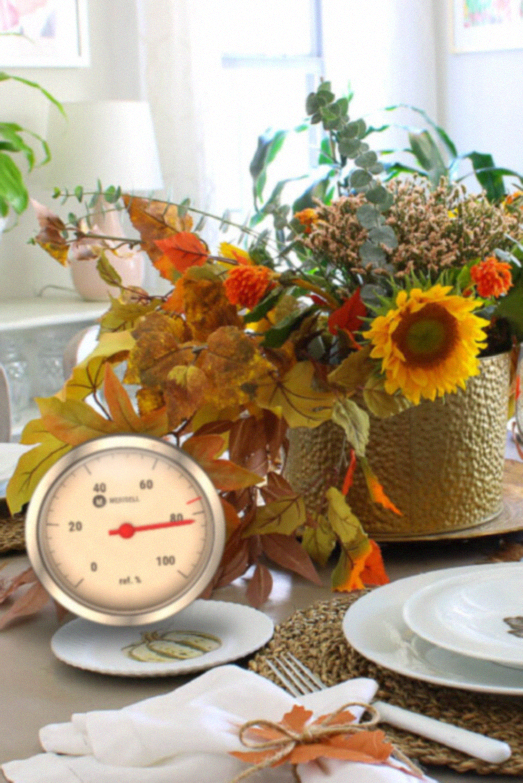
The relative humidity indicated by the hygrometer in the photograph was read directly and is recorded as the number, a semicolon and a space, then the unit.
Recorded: 82; %
